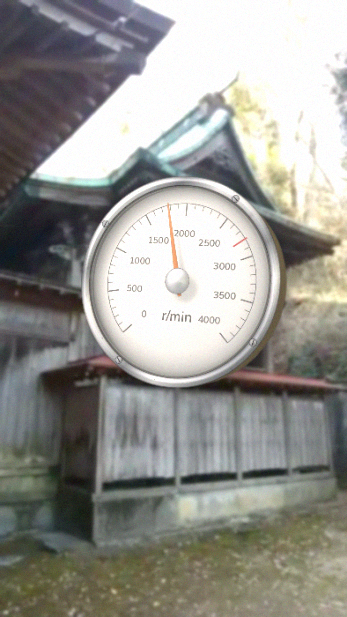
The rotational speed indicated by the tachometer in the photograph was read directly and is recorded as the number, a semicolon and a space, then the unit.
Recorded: 1800; rpm
